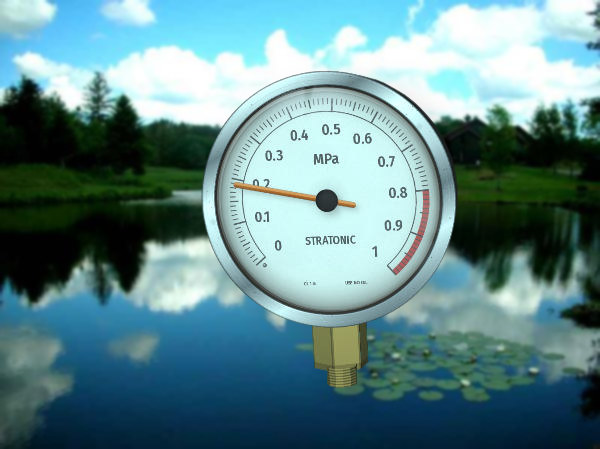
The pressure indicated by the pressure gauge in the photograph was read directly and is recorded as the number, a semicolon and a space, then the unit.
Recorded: 0.19; MPa
